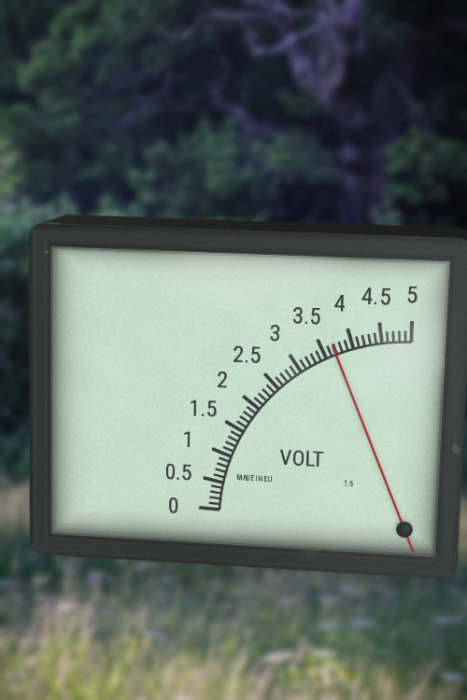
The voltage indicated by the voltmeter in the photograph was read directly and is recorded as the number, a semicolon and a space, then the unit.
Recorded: 3.7; V
